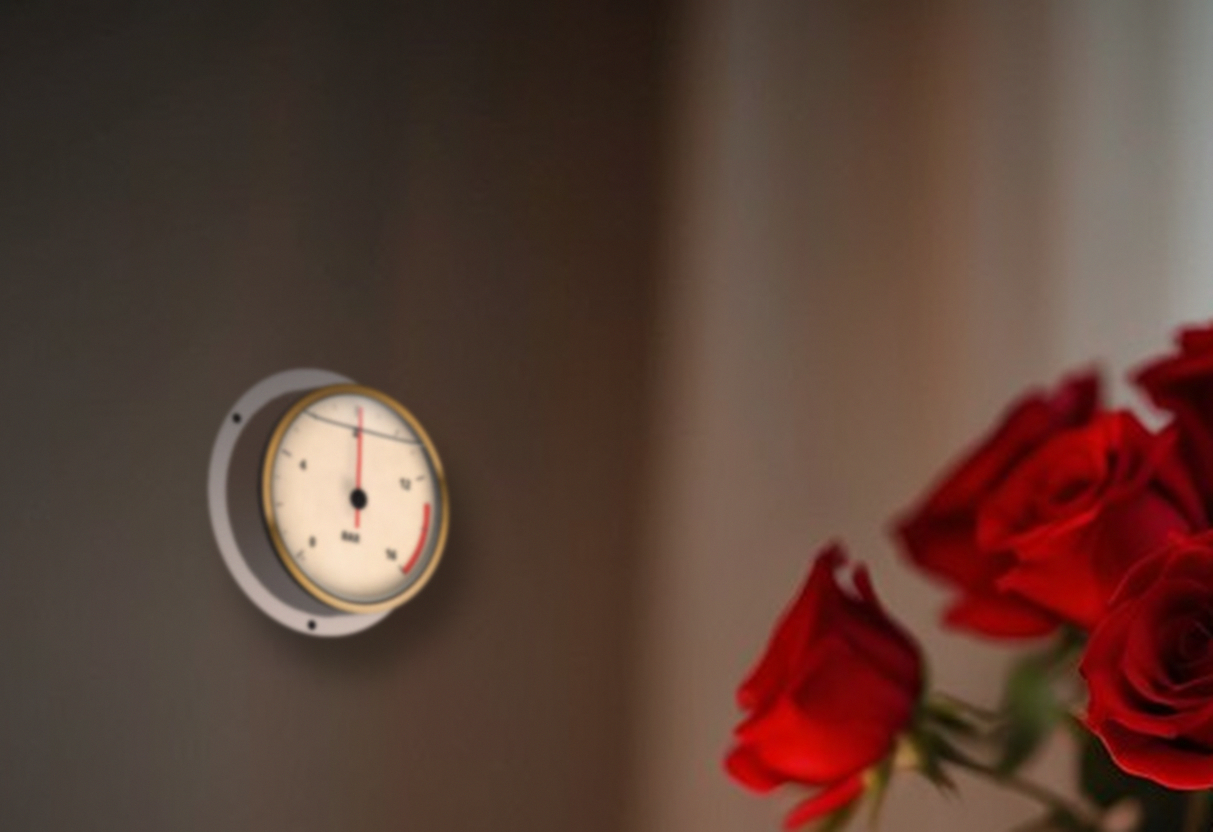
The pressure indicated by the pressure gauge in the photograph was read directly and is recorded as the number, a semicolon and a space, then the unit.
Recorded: 8; bar
